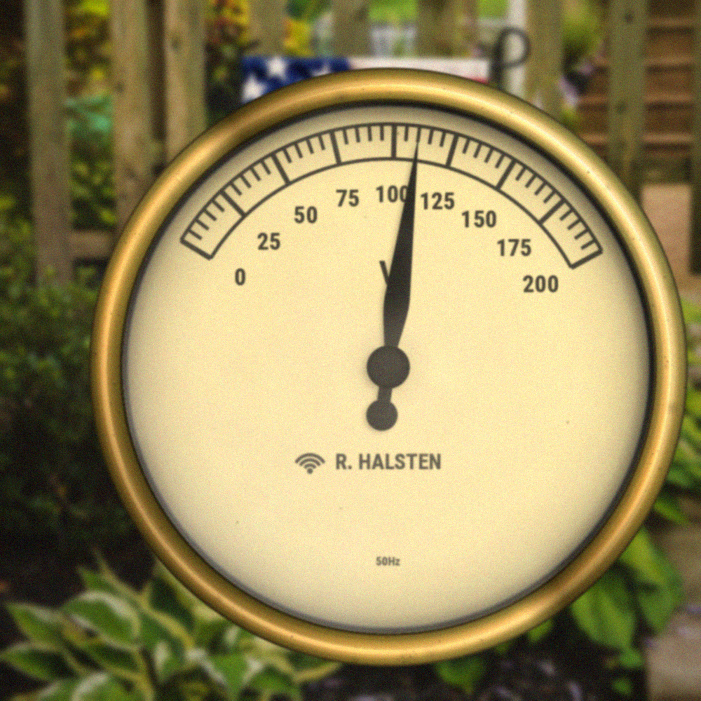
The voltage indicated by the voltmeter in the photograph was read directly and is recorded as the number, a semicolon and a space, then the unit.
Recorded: 110; V
